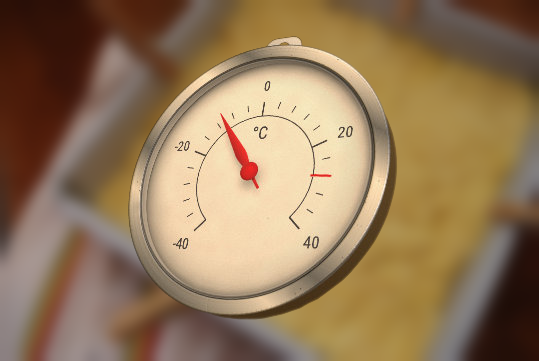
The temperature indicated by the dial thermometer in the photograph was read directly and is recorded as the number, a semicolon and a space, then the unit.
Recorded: -10; °C
